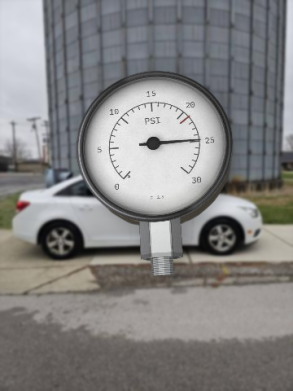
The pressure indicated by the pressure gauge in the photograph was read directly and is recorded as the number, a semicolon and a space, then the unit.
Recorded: 25; psi
